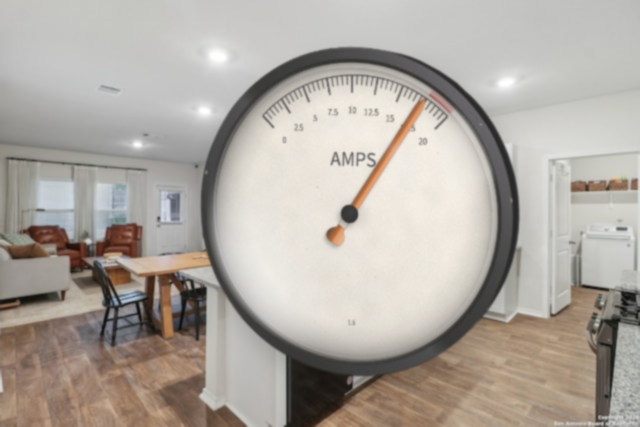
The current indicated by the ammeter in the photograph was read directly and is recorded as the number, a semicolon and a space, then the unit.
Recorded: 17.5; A
